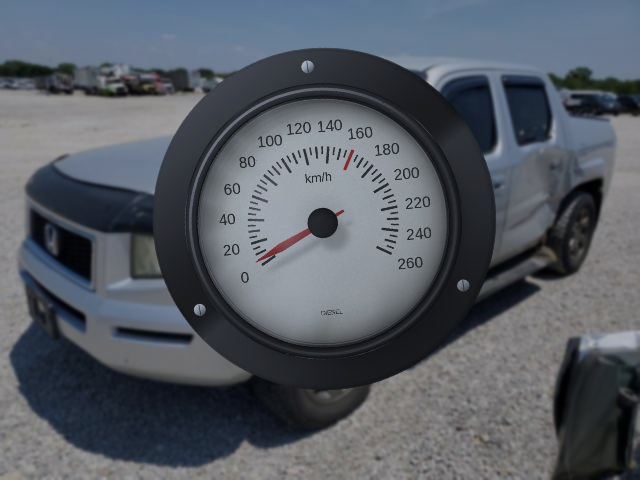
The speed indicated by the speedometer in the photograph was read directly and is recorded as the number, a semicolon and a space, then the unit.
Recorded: 5; km/h
